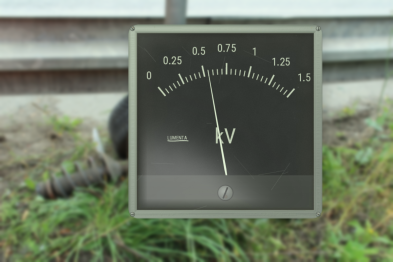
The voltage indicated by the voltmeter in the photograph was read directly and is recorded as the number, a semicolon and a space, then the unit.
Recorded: 0.55; kV
